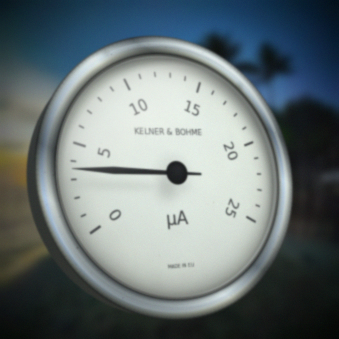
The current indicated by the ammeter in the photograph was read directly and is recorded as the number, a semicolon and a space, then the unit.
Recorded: 3.5; µA
